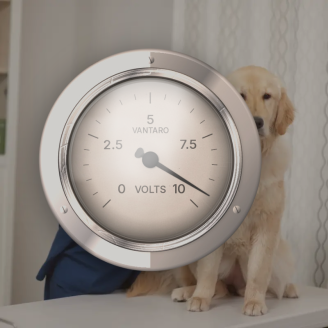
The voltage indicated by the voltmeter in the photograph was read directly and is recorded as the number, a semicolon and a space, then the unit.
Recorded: 9.5; V
